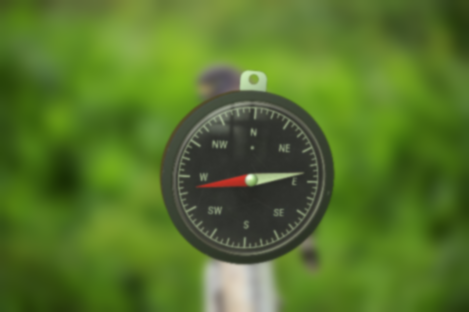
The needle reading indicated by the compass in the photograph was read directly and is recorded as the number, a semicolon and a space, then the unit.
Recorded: 260; °
